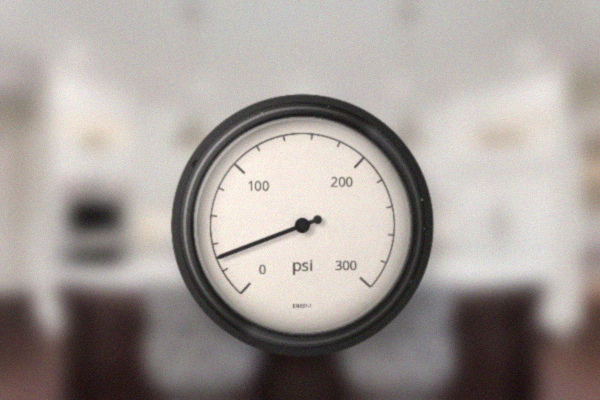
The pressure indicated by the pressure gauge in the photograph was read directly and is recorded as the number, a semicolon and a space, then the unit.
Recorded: 30; psi
